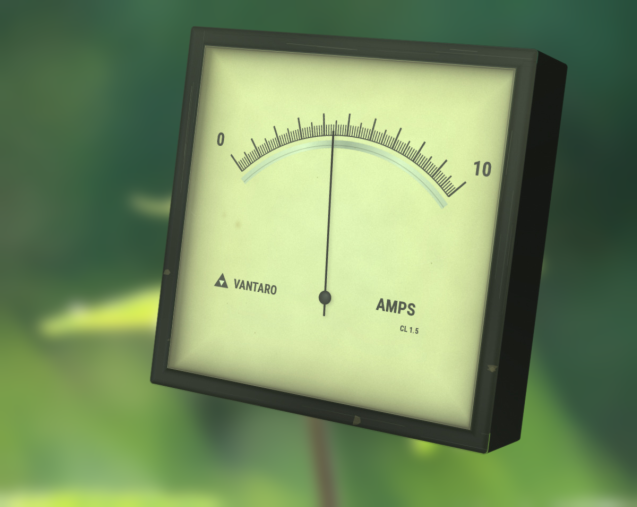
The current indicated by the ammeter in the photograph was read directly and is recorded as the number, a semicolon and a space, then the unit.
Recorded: 4.5; A
